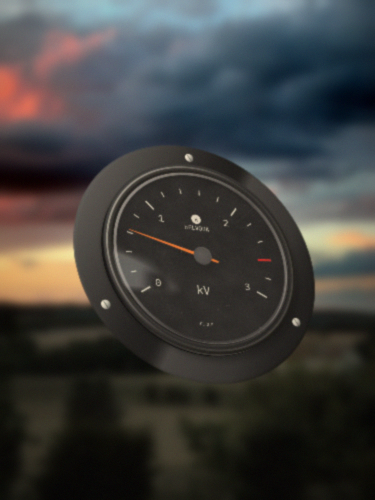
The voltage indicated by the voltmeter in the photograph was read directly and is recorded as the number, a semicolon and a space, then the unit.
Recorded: 0.6; kV
